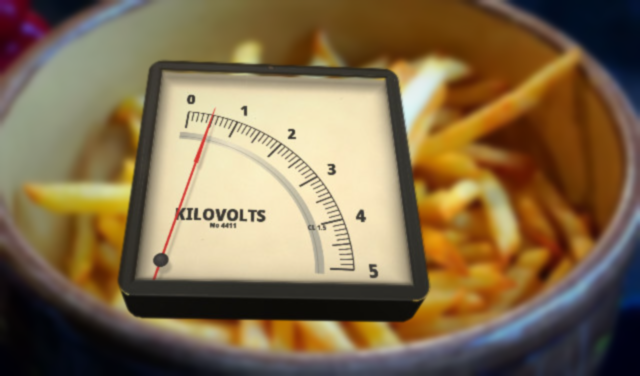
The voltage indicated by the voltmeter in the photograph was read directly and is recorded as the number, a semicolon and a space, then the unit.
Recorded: 0.5; kV
